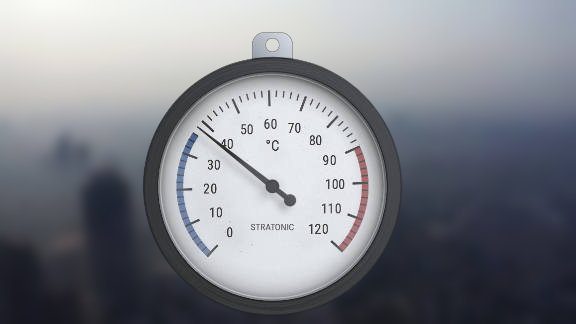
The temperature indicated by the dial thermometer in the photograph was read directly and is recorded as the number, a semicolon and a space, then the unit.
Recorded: 38; °C
